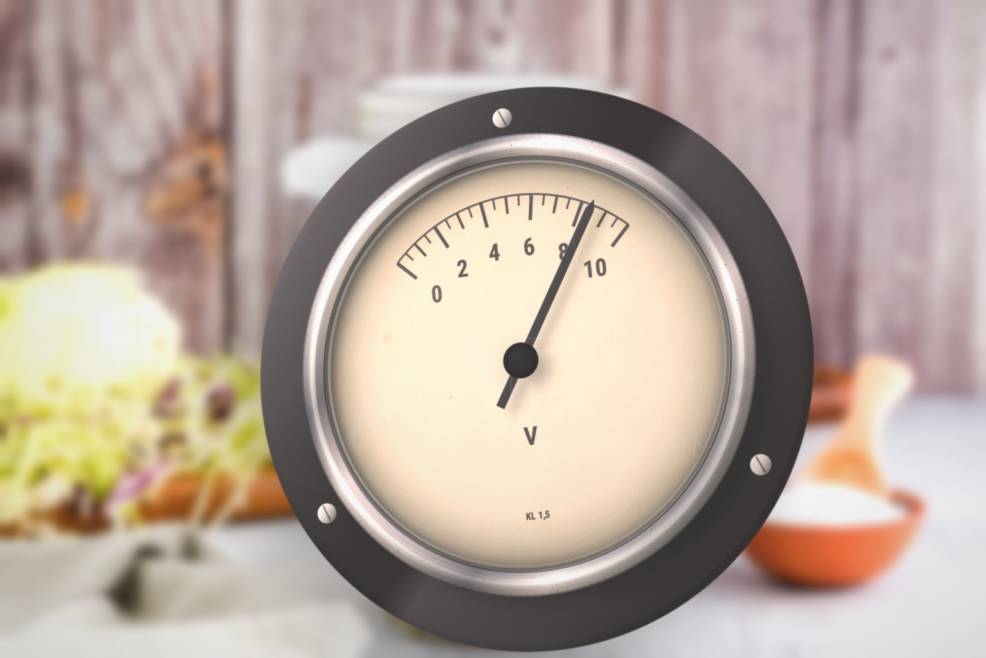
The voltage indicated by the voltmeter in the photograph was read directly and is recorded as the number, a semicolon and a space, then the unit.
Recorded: 8.5; V
